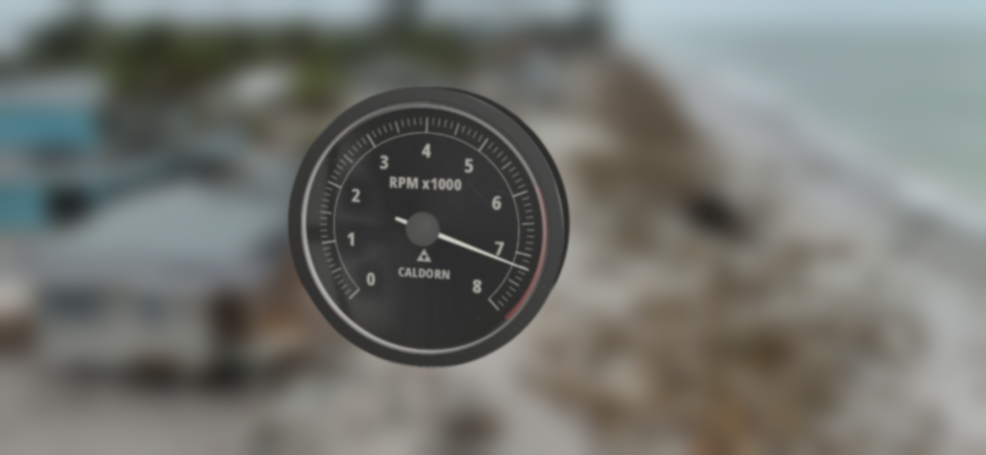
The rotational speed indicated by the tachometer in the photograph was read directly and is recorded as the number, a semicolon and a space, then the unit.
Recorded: 7200; rpm
